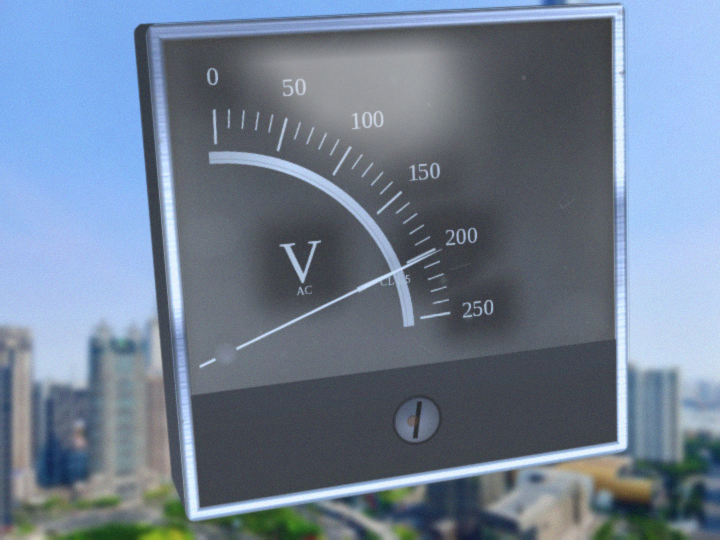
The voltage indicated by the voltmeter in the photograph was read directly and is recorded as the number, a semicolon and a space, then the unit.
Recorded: 200; V
